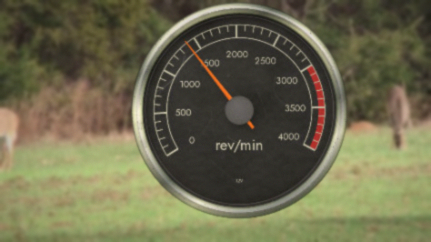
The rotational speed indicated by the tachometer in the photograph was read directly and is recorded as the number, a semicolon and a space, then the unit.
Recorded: 1400; rpm
